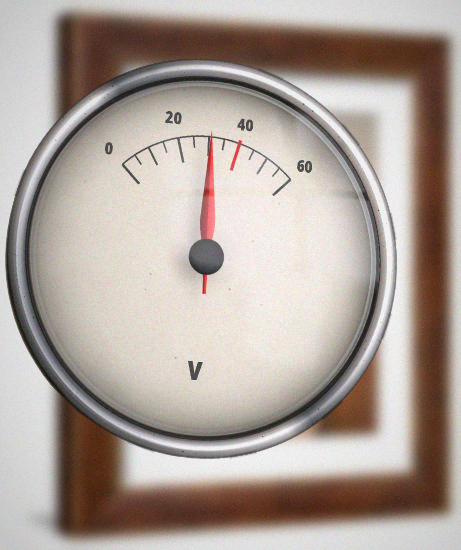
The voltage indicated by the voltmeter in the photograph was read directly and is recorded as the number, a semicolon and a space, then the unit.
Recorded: 30; V
